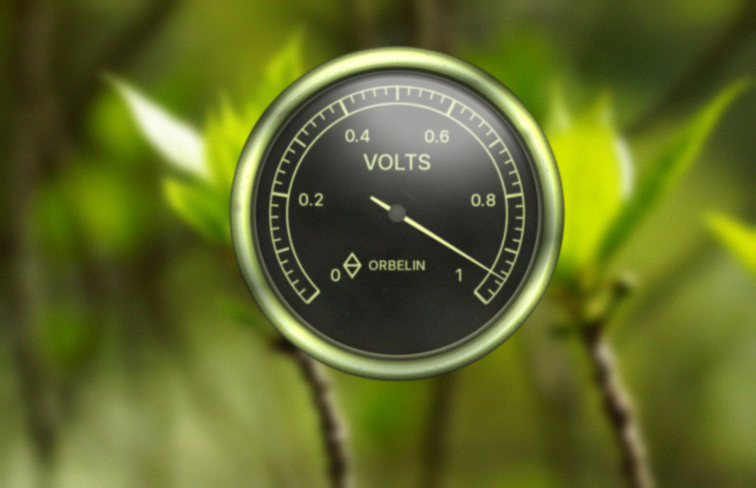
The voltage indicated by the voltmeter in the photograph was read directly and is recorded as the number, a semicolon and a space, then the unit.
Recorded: 0.95; V
